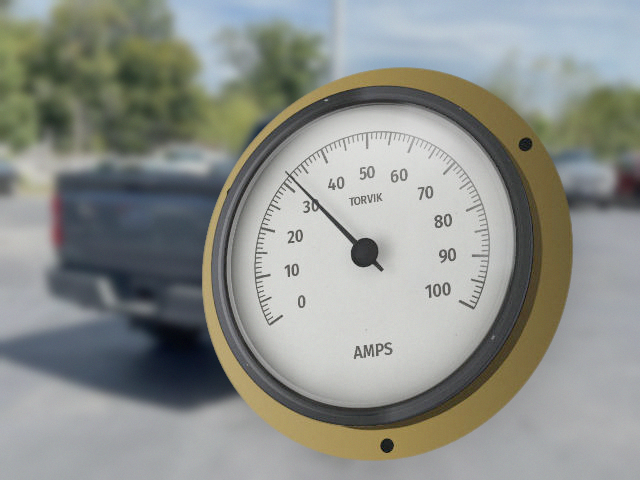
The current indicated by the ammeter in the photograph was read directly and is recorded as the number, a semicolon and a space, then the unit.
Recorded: 32; A
